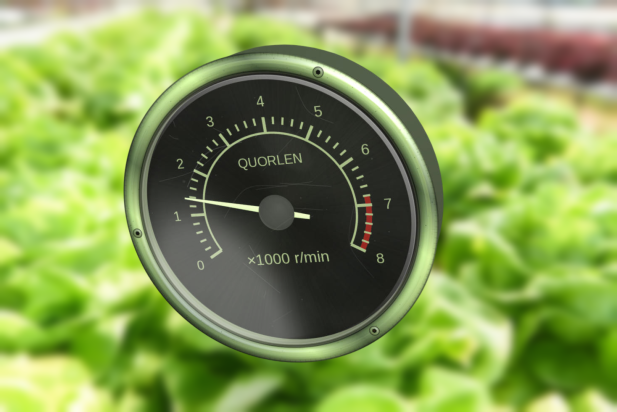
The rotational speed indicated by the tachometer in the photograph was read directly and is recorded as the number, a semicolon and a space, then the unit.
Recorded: 1400; rpm
